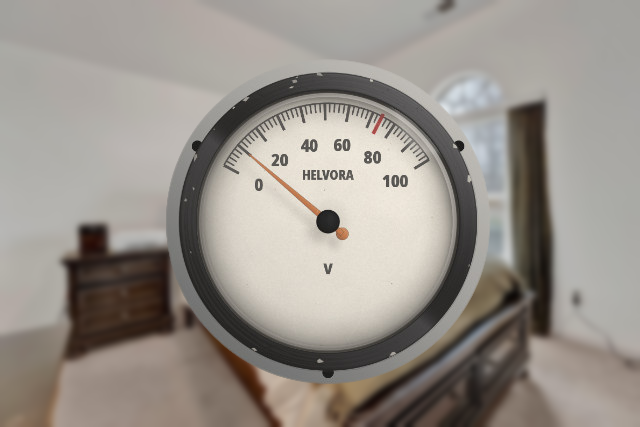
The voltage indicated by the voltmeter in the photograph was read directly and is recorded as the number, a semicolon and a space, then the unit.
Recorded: 10; V
